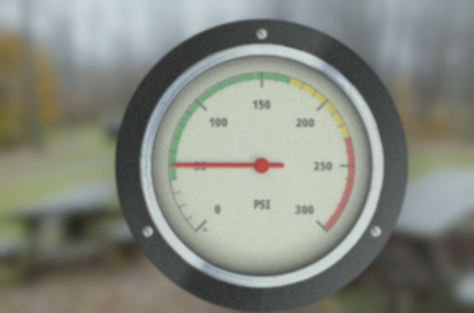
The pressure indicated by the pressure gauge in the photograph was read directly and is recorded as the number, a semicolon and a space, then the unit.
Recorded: 50; psi
